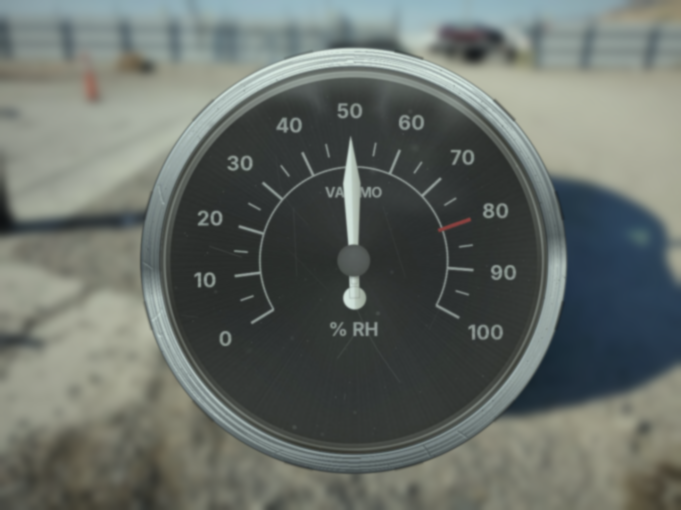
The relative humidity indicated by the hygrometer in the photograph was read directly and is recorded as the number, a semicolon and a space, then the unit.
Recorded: 50; %
